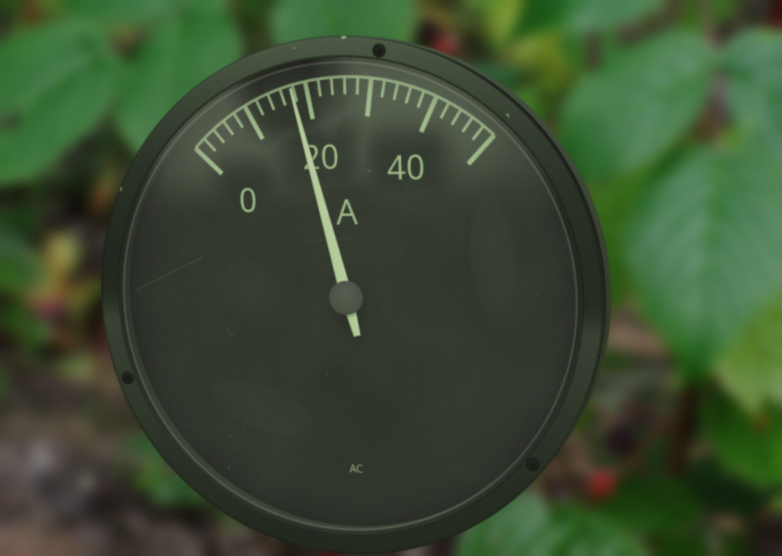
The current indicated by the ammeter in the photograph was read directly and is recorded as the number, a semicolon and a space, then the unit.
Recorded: 18; A
